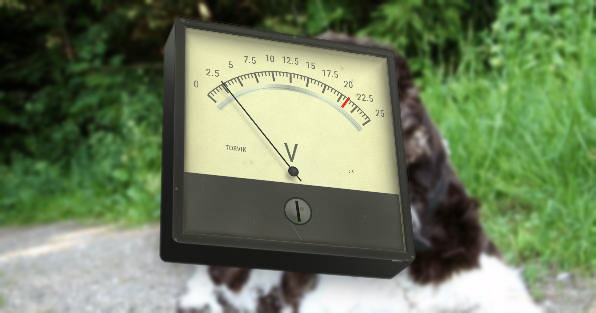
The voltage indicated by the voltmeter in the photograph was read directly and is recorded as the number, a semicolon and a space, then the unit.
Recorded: 2.5; V
